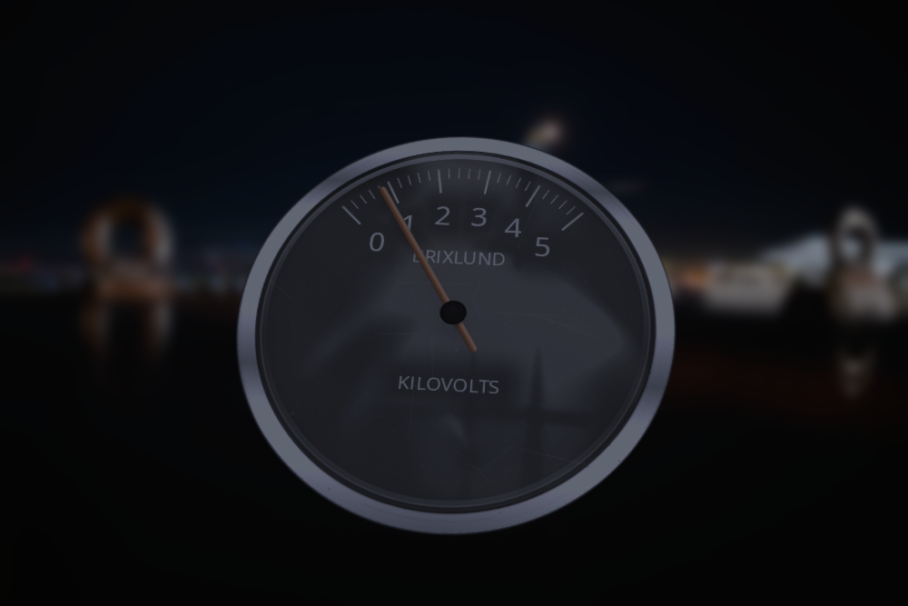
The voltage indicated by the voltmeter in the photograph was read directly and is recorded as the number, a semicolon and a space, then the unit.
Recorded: 0.8; kV
